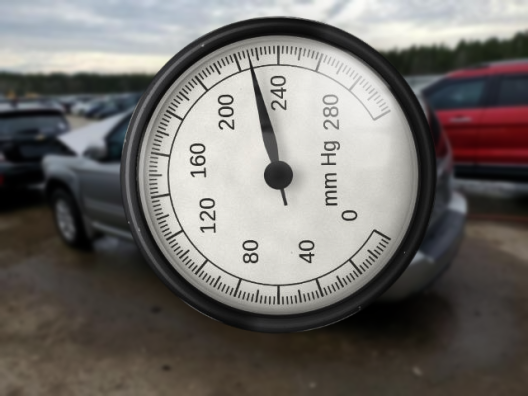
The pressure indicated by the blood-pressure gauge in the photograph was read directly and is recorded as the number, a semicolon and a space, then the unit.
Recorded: 226; mmHg
